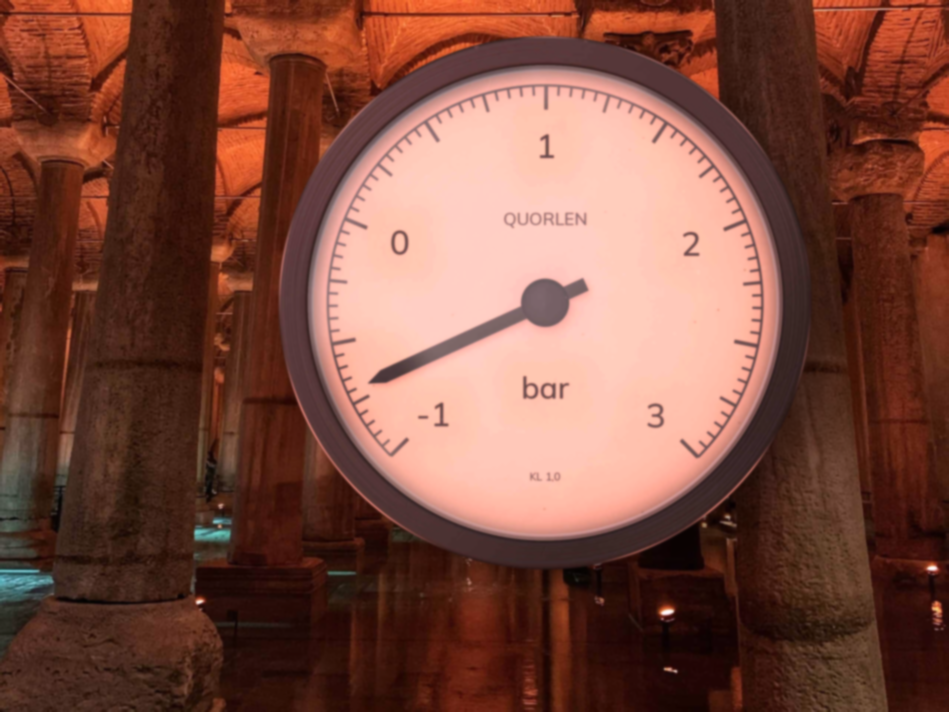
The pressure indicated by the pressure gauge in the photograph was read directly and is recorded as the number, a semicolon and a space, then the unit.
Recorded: -0.7; bar
